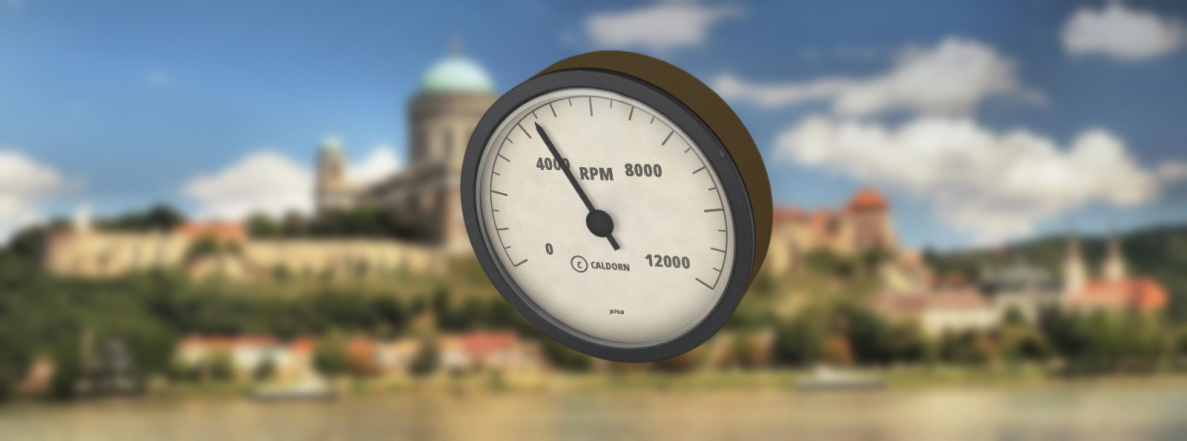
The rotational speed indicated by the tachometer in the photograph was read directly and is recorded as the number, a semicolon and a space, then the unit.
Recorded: 4500; rpm
